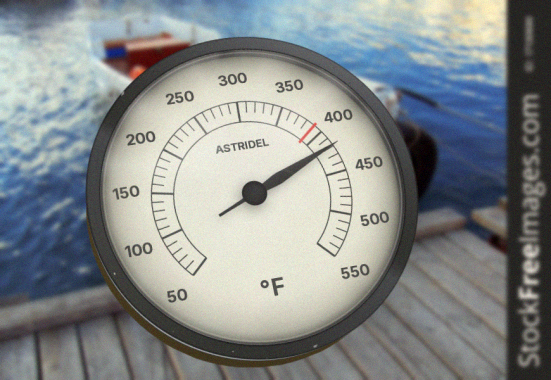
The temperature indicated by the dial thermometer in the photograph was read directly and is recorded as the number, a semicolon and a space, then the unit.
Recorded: 420; °F
